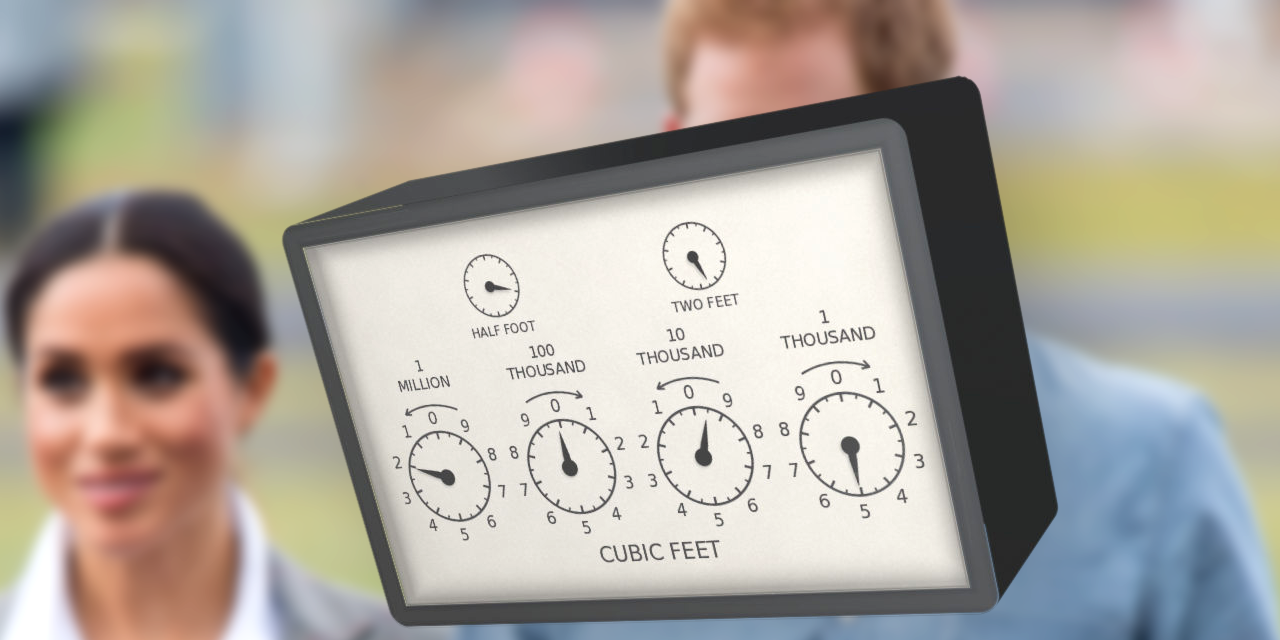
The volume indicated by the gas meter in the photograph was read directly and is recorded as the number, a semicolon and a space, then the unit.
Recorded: 199500; ft³
